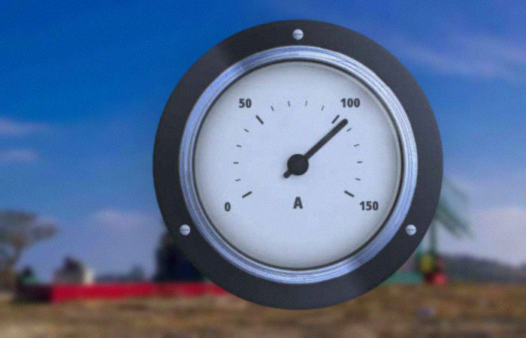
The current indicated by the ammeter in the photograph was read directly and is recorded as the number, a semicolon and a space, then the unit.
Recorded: 105; A
